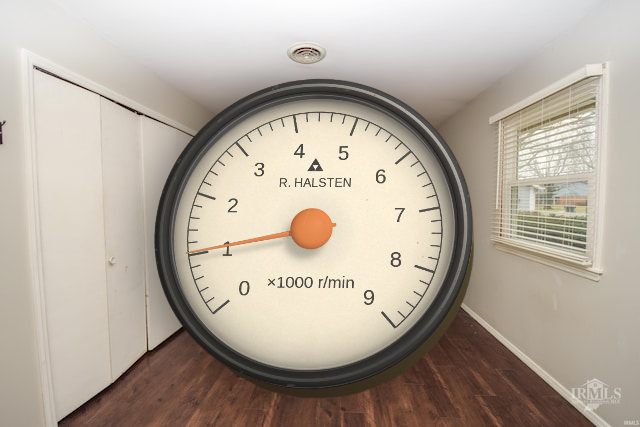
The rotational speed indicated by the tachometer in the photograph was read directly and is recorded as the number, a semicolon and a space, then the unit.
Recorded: 1000; rpm
